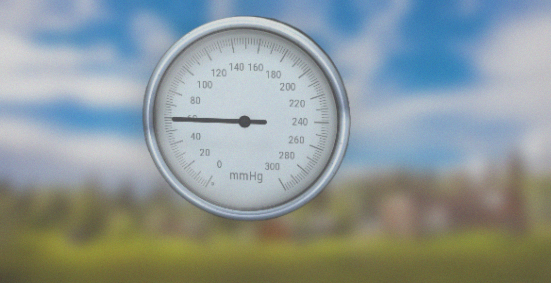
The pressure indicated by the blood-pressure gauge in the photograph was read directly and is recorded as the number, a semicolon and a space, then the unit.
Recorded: 60; mmHg
